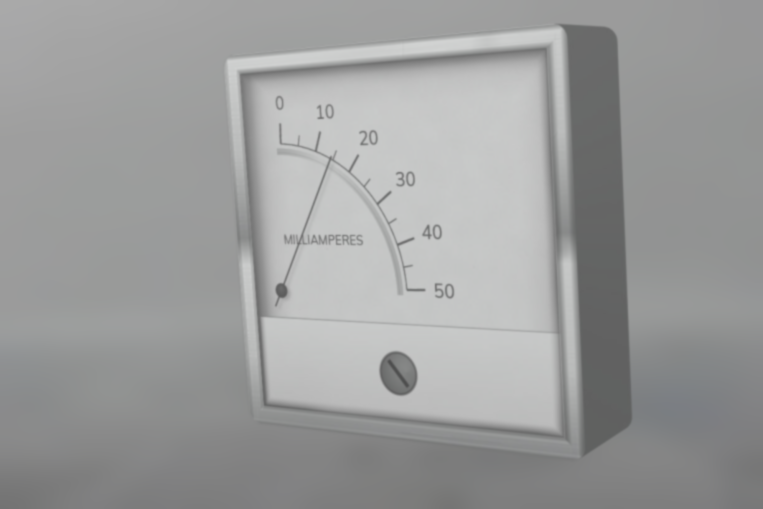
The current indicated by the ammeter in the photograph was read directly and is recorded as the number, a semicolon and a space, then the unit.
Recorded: 15; mA
